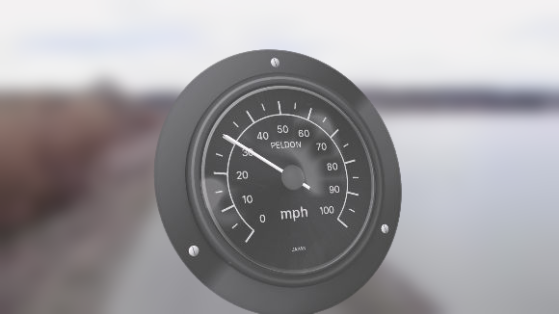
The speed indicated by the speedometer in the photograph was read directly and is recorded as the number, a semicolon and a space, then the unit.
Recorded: 30; mph
